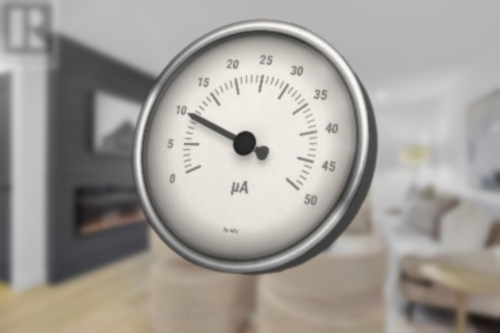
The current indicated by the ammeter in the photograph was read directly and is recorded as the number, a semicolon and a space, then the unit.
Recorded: 10; µA
